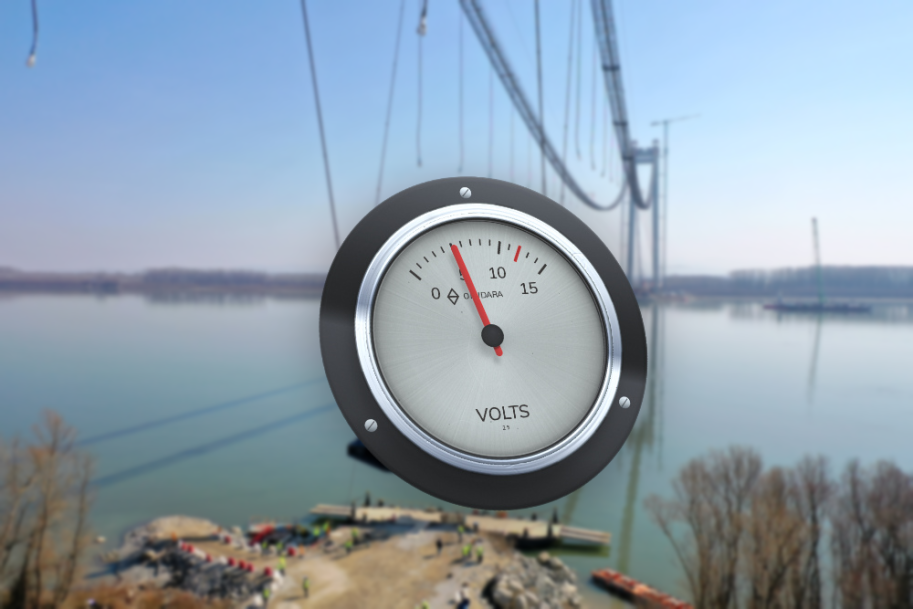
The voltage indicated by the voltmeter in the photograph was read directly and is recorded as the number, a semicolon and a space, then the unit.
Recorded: 5; V
